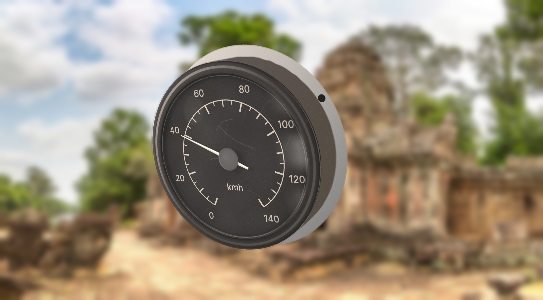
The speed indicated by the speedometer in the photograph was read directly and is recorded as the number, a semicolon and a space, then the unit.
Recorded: 40; km/h
